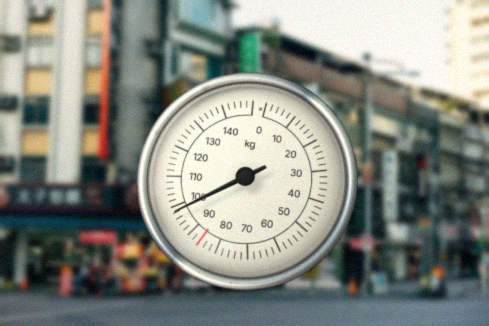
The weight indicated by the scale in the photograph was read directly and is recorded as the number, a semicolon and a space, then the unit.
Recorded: 98; kg
